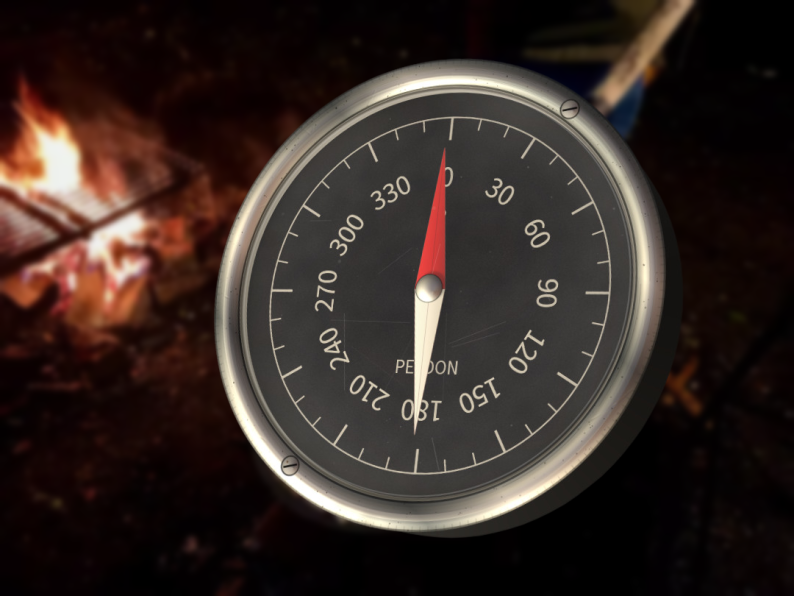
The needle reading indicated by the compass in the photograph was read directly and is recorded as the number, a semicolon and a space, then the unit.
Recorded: 0; °
